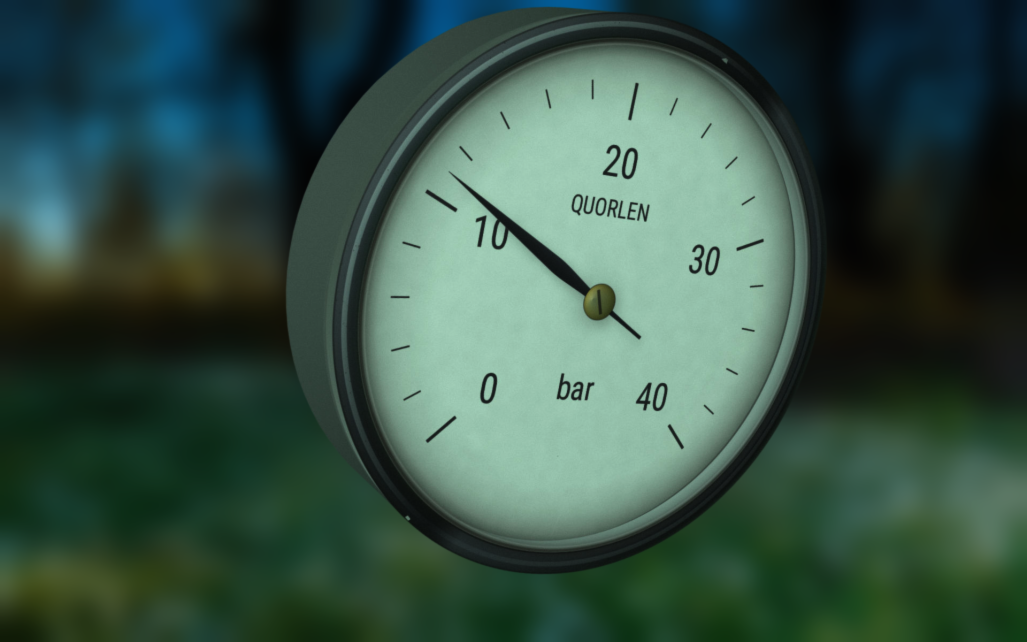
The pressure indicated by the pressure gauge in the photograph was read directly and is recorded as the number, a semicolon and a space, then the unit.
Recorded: 11; bar
